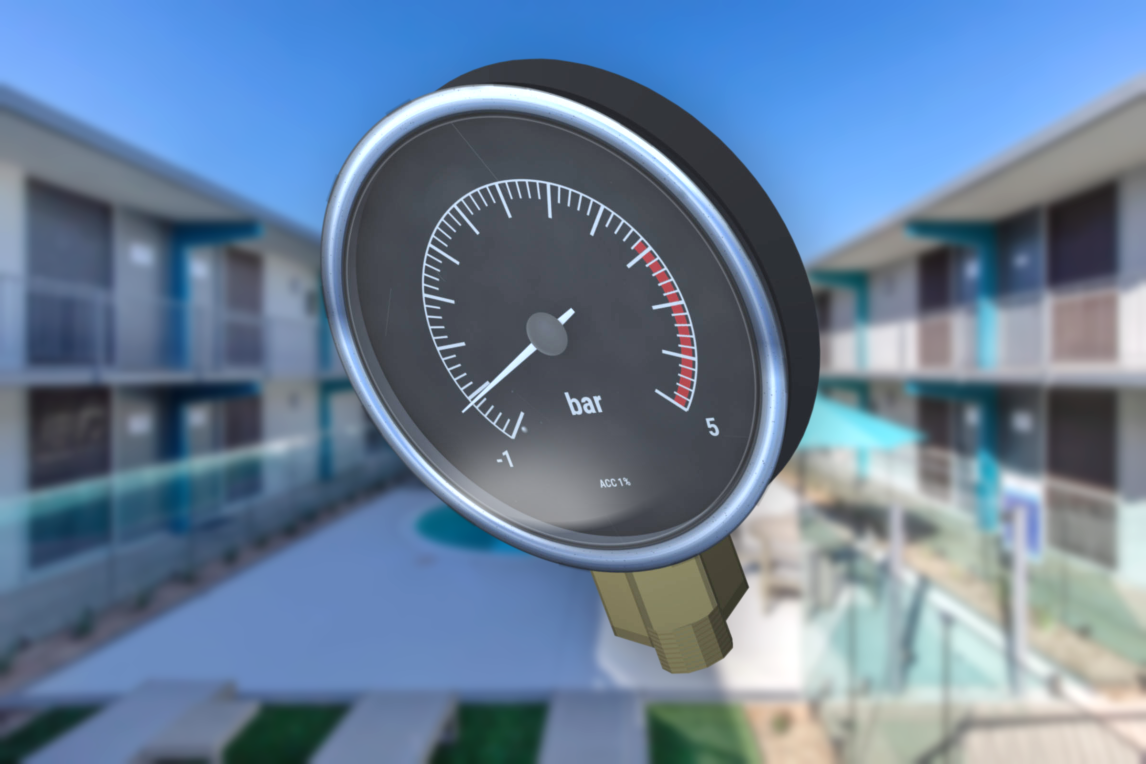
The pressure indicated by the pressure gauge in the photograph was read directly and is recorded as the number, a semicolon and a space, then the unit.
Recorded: -0.55; bar
